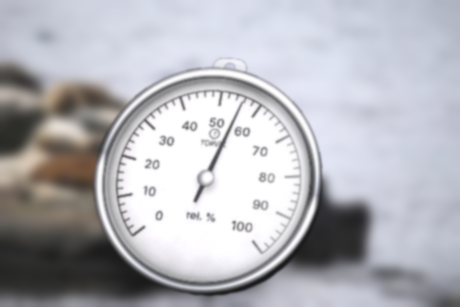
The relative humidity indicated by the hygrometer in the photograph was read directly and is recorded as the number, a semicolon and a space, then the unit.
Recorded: 56; %
